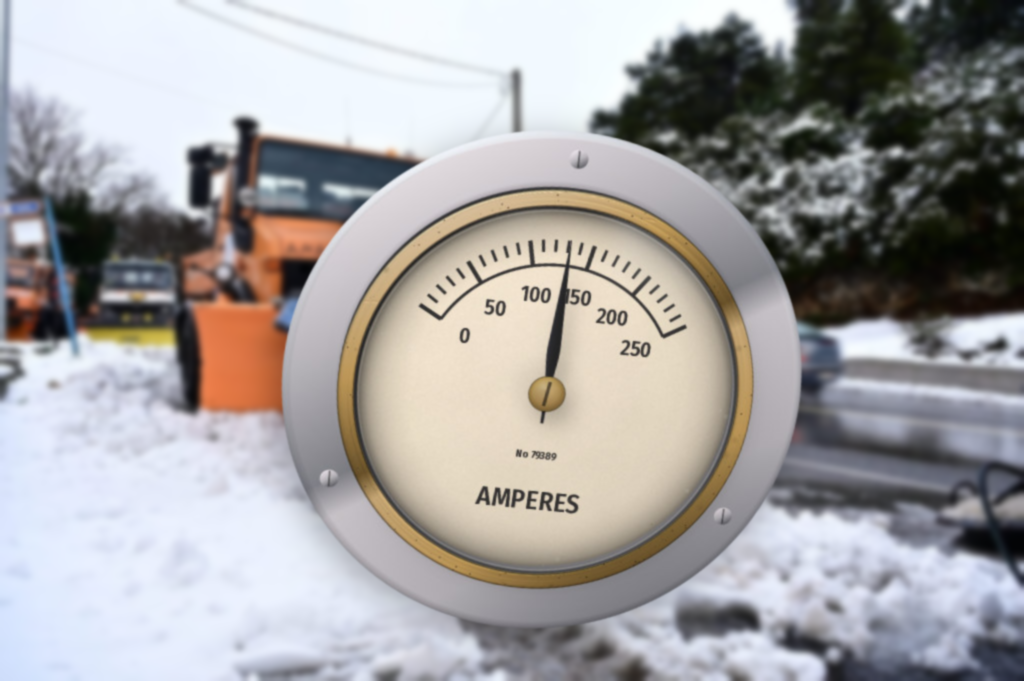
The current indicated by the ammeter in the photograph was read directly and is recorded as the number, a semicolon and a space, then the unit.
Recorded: 130; A
